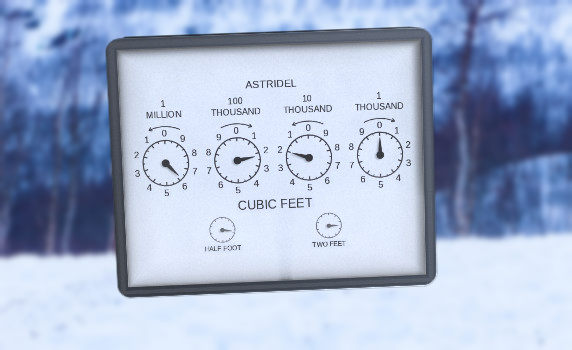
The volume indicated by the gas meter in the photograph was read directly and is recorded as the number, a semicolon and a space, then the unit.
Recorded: 622000; ft³
